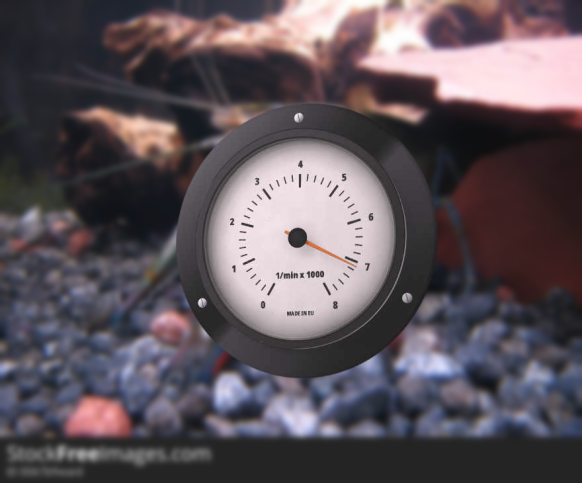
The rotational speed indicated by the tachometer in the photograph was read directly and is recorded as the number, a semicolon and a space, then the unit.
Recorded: 7100; rpm
